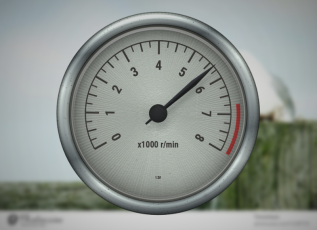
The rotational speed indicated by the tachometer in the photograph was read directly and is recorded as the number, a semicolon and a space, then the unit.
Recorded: 5625; rpm
